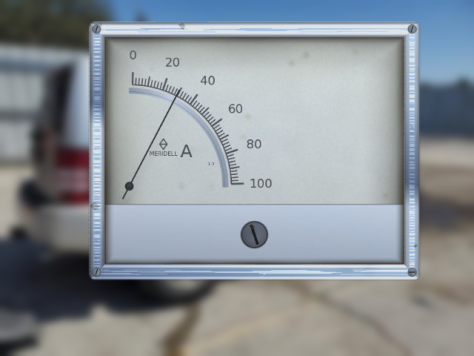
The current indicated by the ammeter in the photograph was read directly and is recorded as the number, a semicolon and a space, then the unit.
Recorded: 30; A
